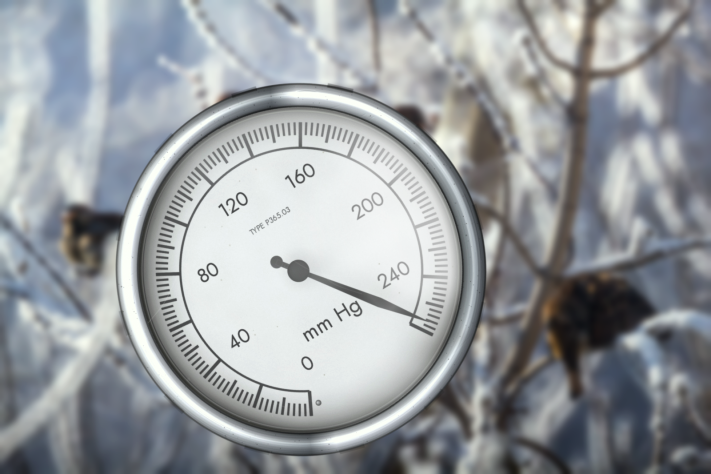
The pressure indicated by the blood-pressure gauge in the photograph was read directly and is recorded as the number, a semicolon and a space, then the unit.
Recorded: 256; mmHg
